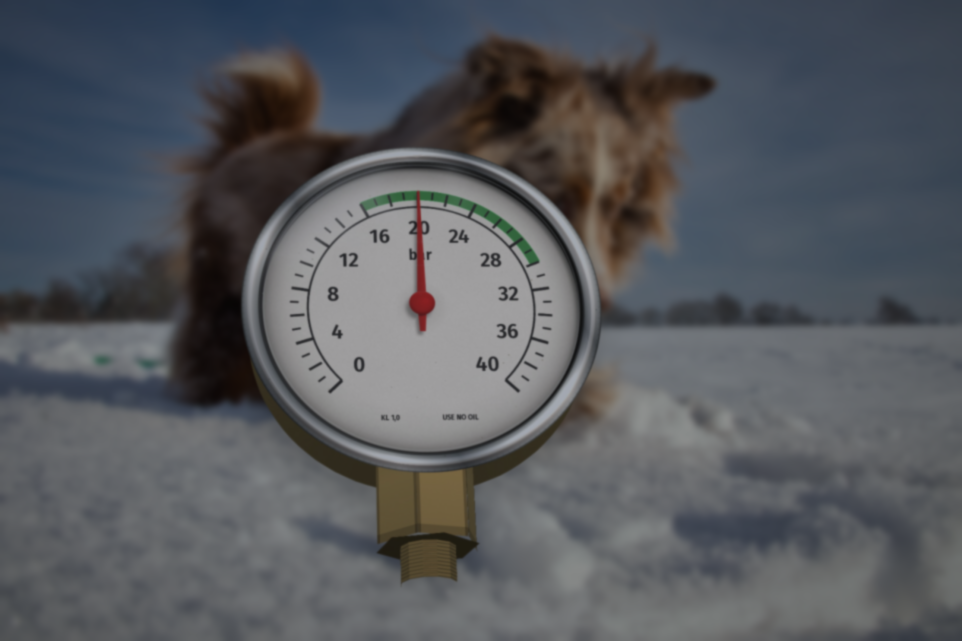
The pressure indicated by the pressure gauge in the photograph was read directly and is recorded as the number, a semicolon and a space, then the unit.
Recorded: 20; bar
